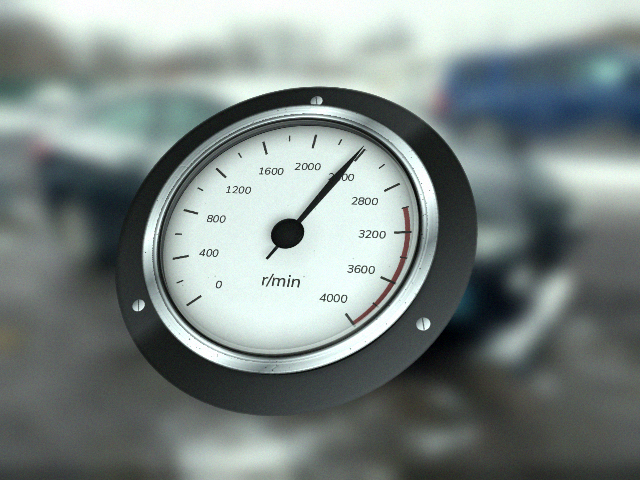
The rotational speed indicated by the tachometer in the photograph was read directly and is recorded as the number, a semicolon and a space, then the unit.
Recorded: 2400; rpm
